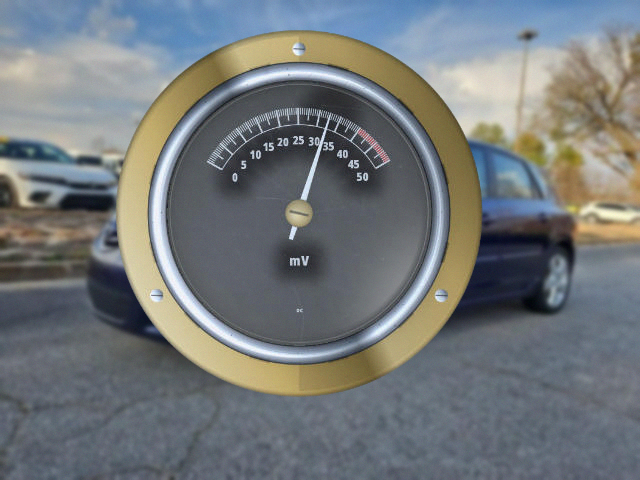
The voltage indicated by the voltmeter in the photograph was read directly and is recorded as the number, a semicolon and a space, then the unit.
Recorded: 32.5; mV
